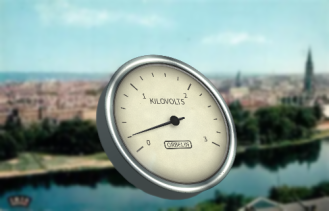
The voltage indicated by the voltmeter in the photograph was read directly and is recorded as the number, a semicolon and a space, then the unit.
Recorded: 0.2; kV
